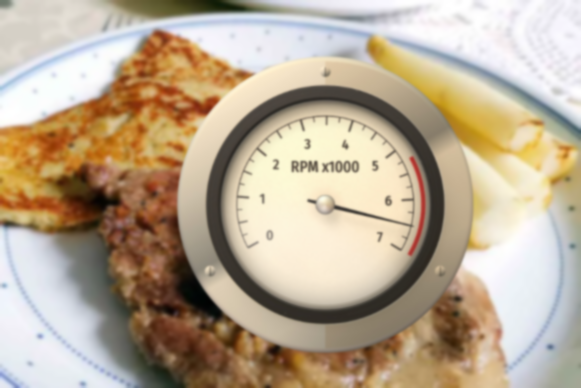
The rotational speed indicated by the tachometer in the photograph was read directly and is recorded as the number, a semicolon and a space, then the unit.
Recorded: 6500; rpm
